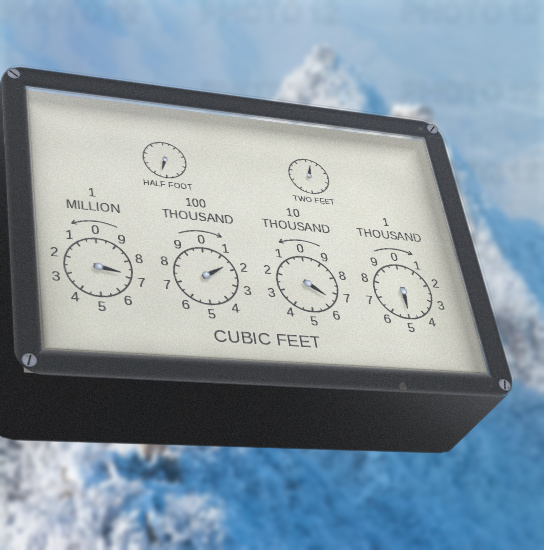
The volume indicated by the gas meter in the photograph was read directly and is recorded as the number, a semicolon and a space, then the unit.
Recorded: 716500; ft³
